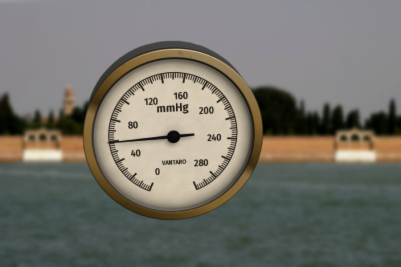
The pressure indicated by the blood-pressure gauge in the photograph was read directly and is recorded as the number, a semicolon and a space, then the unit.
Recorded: 60; mmHg
